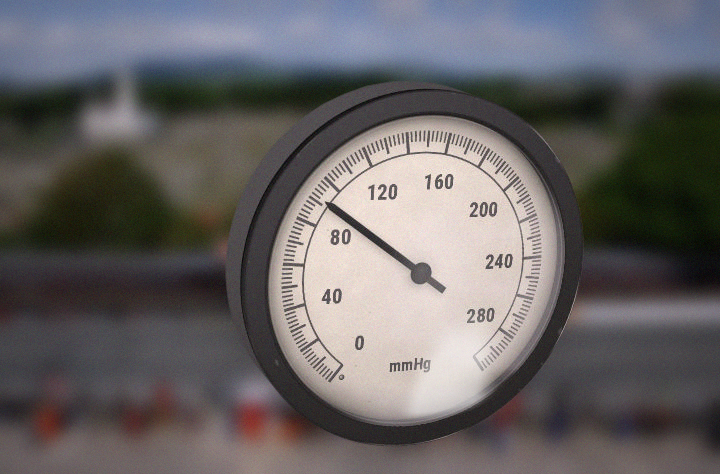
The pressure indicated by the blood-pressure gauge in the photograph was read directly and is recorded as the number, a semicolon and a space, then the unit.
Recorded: 92; mmHg
